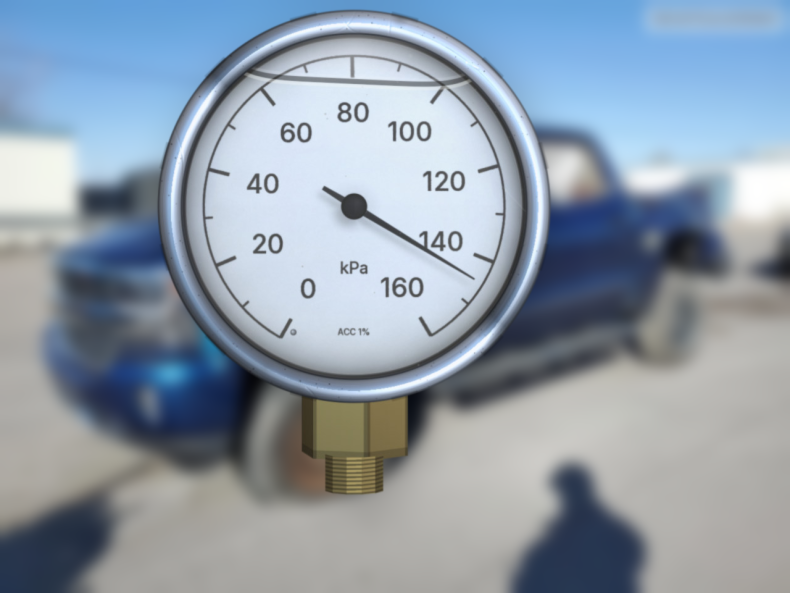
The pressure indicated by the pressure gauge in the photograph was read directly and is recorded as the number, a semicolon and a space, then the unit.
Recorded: 145; kPa
